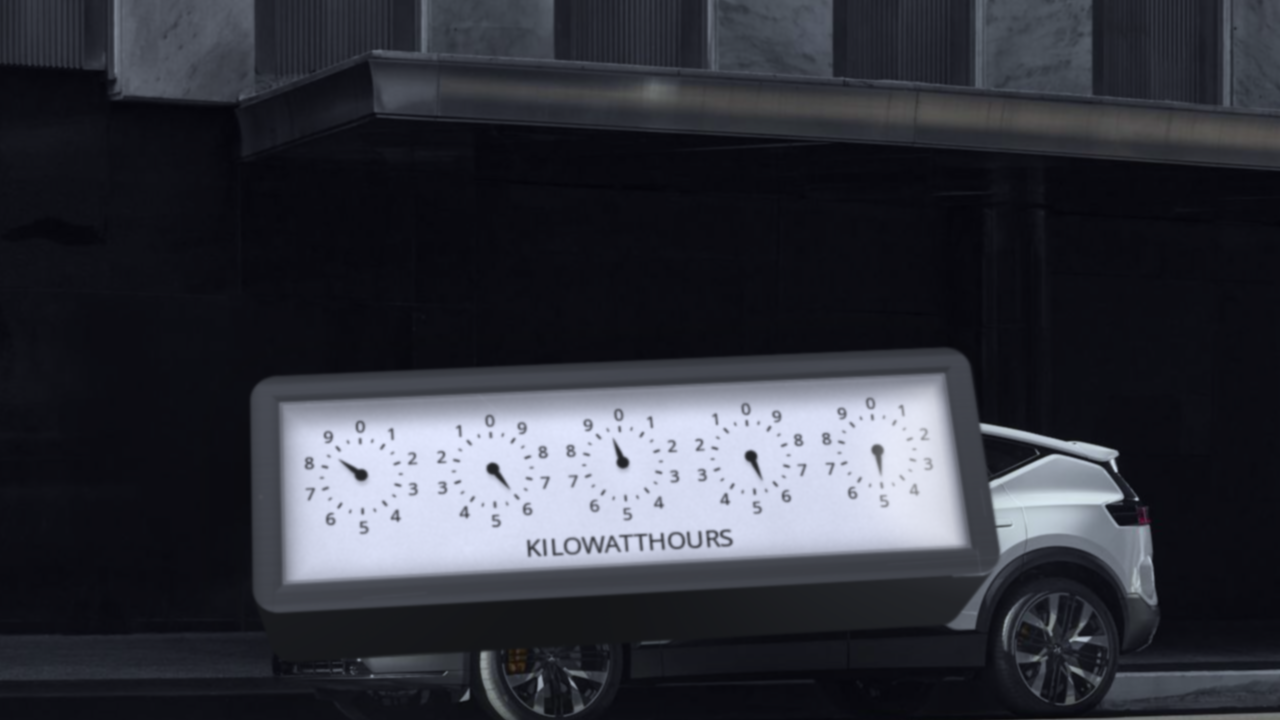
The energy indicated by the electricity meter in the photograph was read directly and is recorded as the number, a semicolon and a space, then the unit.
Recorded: 85955; kWh
